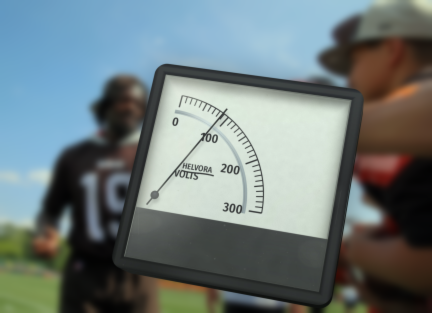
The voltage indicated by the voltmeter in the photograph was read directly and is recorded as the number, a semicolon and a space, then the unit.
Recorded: 90; V
